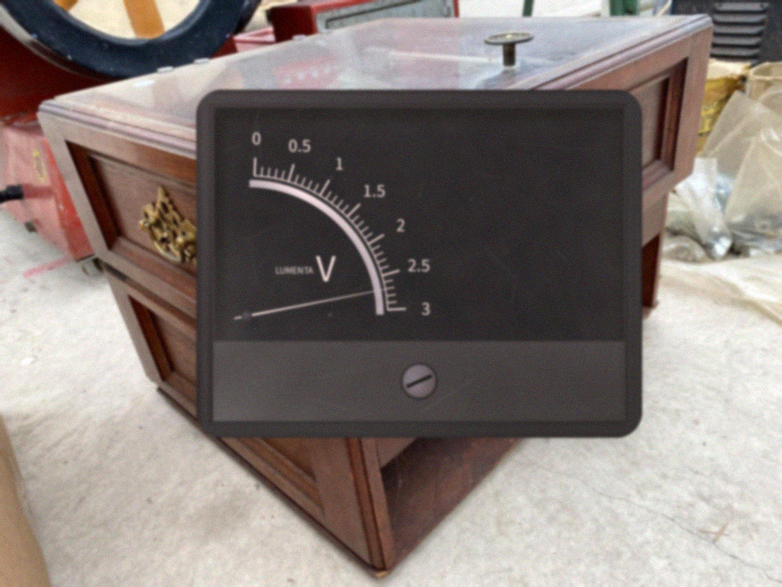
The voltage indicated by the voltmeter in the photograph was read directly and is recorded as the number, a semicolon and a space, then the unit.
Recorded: 2.7; V
